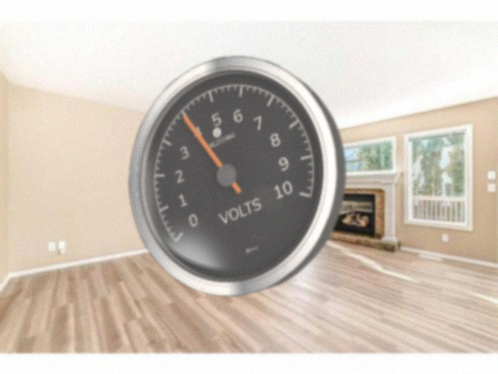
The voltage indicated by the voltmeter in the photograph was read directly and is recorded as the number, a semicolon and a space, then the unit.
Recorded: 4; V
